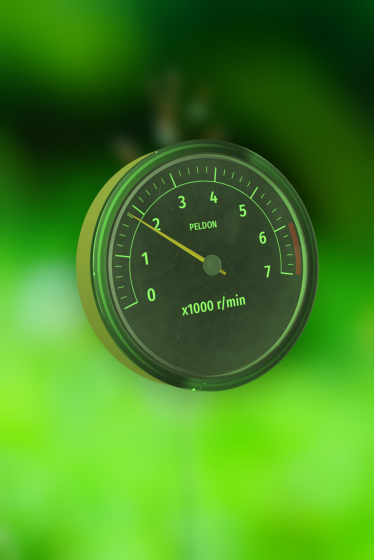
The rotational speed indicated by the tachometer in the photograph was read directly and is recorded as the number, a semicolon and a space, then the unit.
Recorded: 1800; rpm
